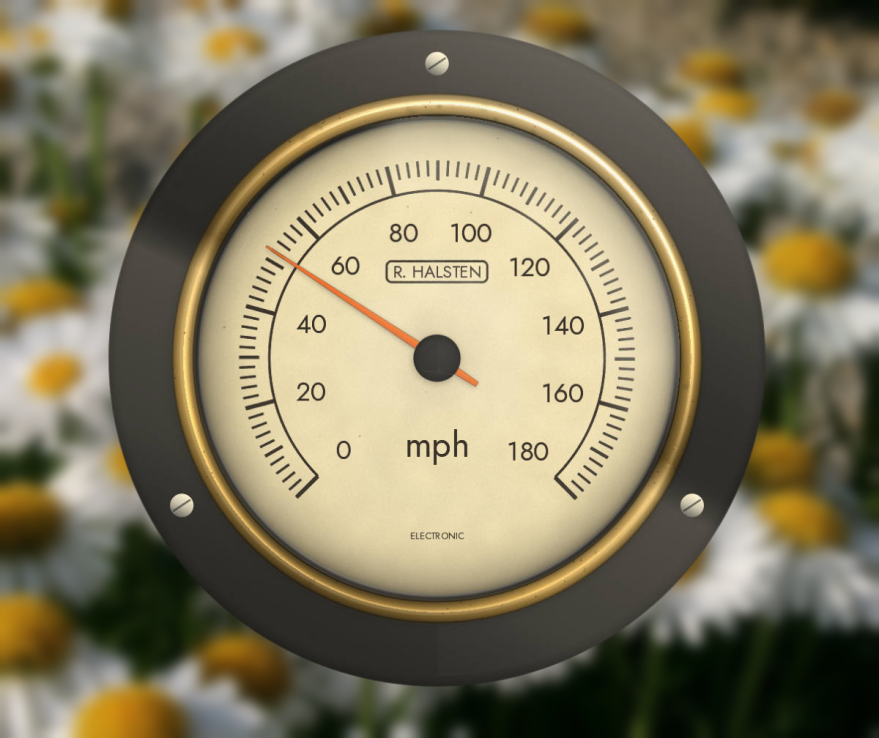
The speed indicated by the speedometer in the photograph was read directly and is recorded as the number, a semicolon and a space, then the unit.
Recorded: 52; mph
